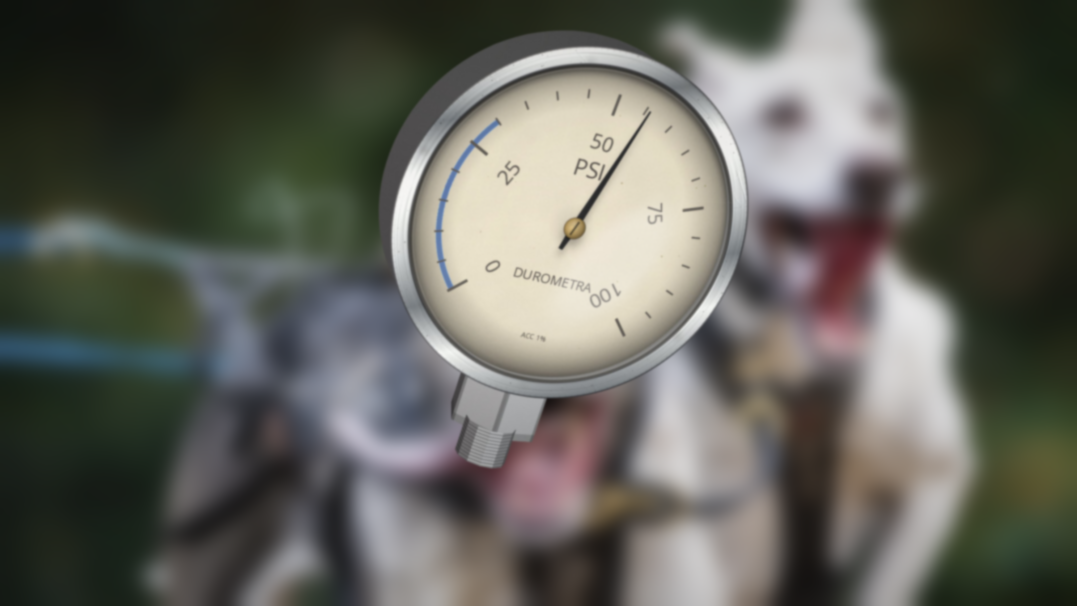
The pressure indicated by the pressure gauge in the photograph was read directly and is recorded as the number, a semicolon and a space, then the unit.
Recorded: 55; psi
